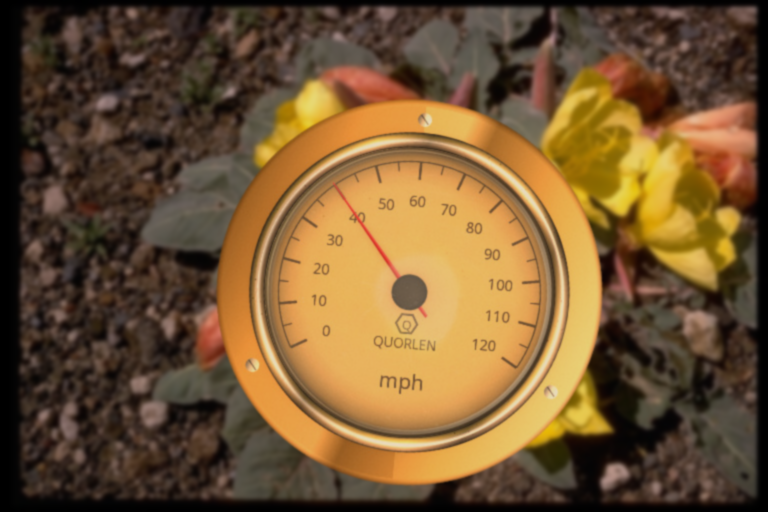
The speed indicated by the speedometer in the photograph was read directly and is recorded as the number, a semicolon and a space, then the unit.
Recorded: 40; mph
